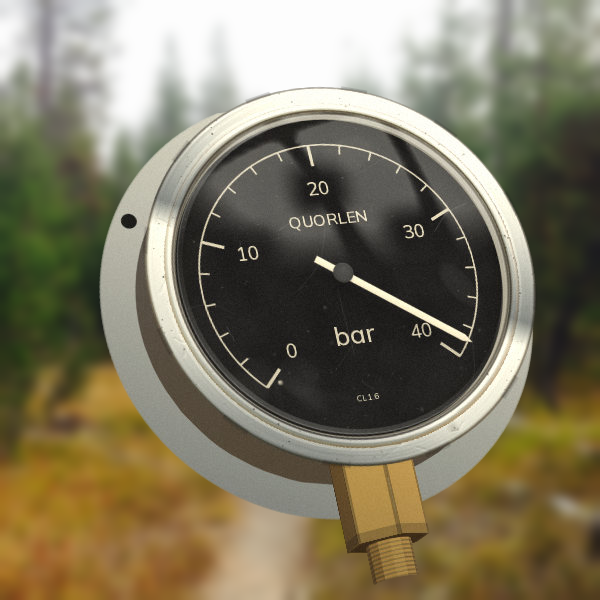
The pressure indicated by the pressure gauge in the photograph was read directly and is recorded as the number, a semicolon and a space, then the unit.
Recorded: 39; bar
